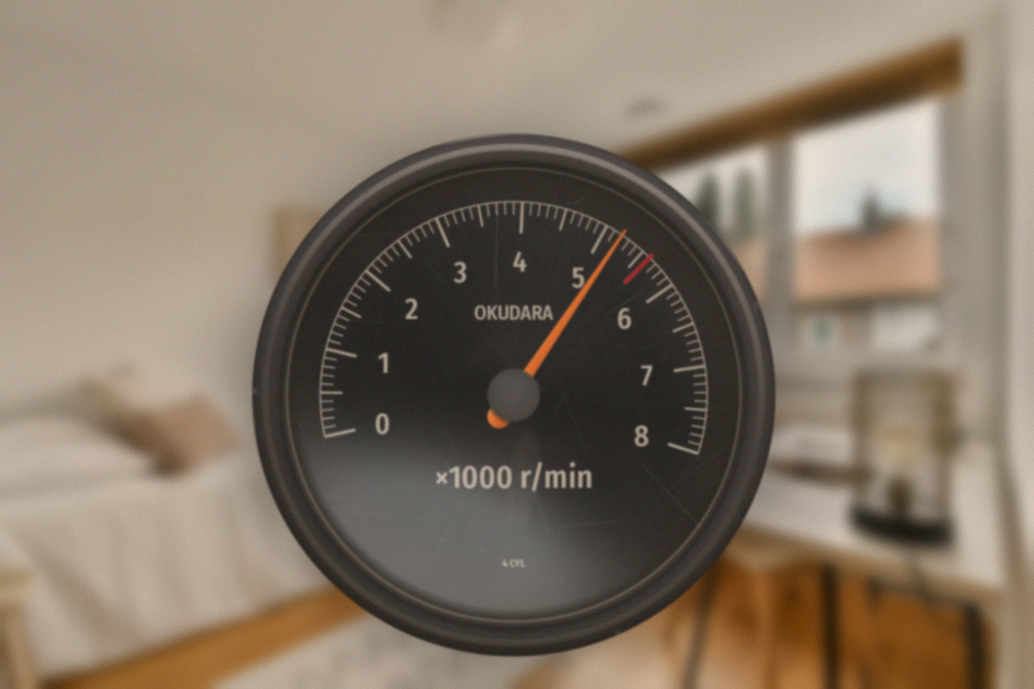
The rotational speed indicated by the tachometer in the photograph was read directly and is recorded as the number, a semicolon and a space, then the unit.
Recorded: 5200; rpm
